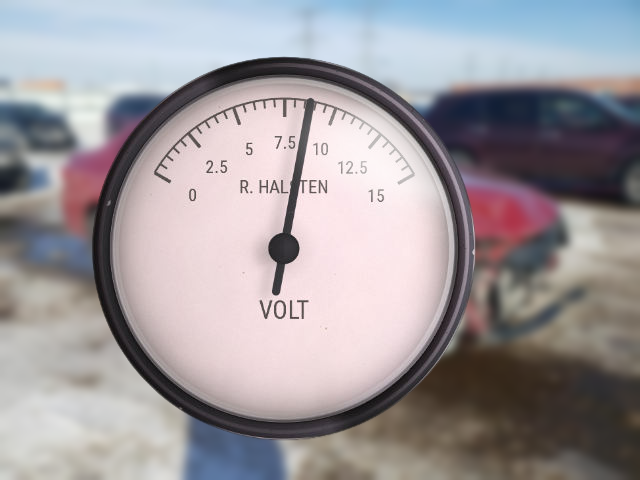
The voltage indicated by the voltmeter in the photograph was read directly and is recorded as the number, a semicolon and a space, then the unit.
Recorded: 8.75; V
